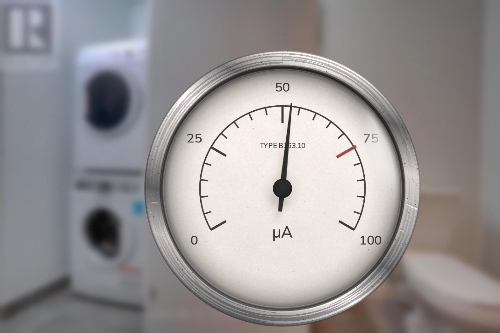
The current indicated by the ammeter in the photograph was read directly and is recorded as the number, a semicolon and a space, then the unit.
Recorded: 52.5; µA
